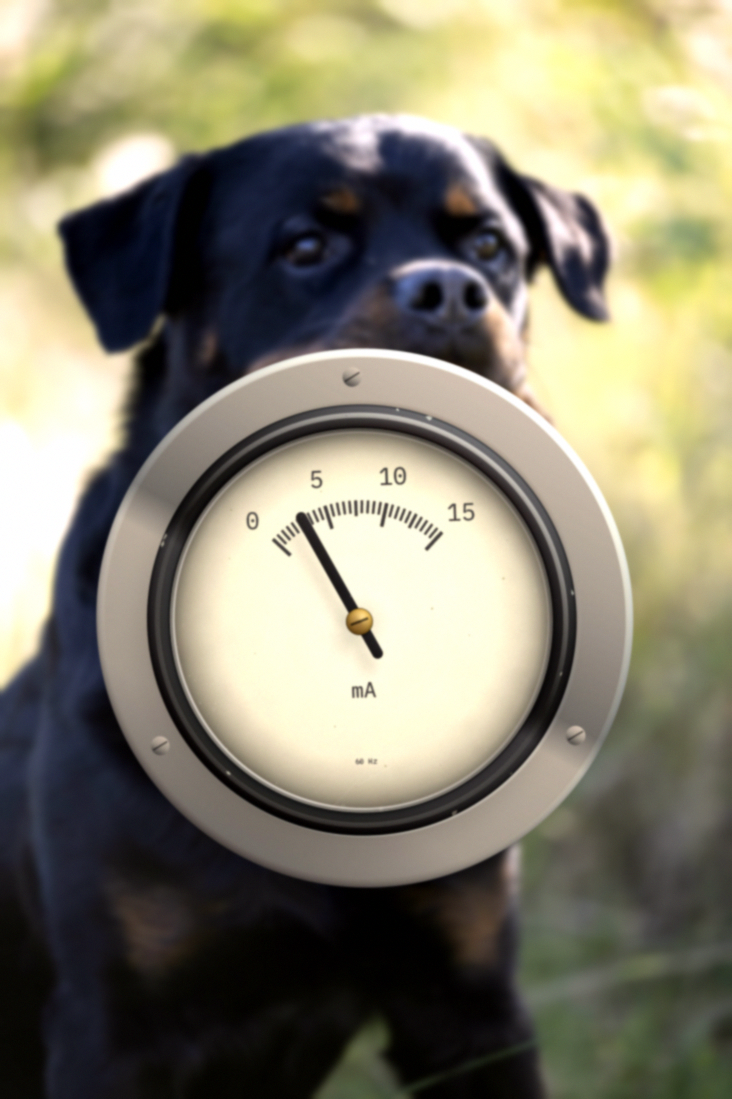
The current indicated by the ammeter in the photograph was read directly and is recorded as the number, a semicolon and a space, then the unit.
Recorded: 3; mA
